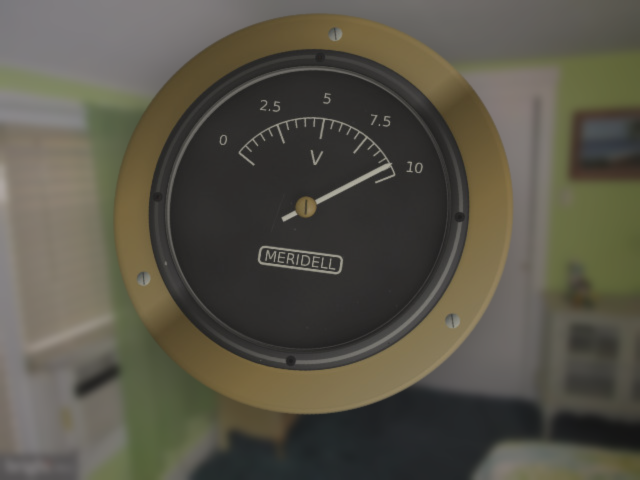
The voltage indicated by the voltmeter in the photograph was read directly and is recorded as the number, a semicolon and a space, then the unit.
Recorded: 9.5; V
